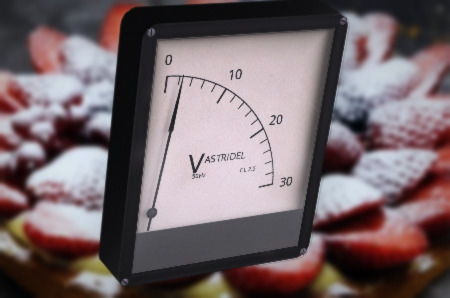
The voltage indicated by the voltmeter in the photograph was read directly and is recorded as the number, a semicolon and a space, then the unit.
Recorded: 2; V
